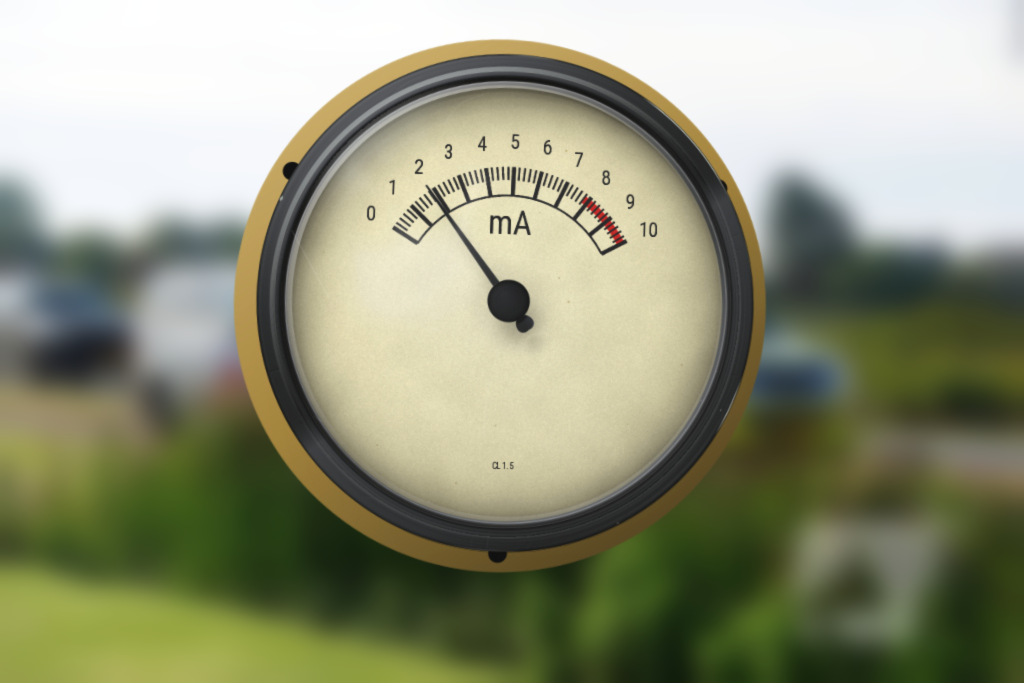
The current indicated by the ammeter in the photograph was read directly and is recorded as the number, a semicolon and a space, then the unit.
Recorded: 1.8; mA
